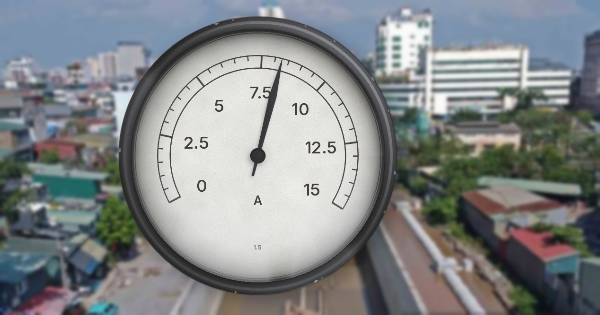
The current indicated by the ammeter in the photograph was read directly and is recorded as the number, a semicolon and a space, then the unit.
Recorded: 8.25; A
